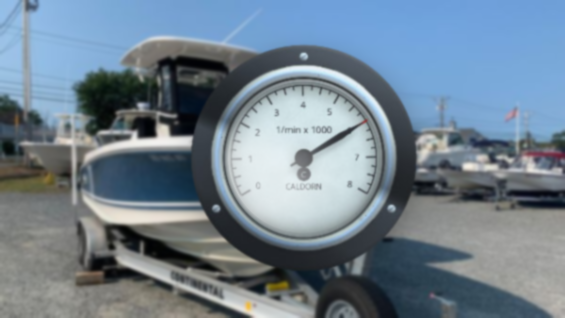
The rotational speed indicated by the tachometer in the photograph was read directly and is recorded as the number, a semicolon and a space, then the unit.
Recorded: 6000; rpm
